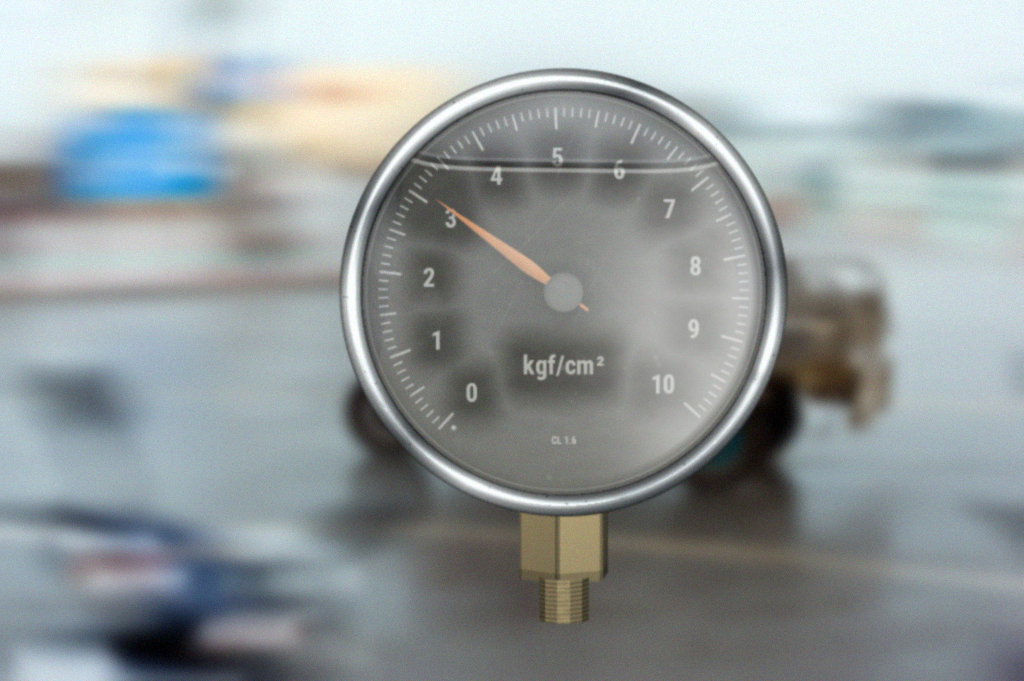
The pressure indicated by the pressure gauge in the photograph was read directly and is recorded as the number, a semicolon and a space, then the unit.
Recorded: 3.1; kg/cm²
